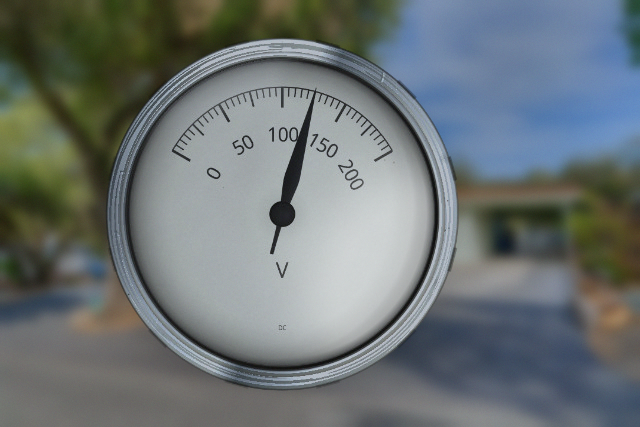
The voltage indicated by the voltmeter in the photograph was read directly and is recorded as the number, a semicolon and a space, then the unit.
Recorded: 125; V
